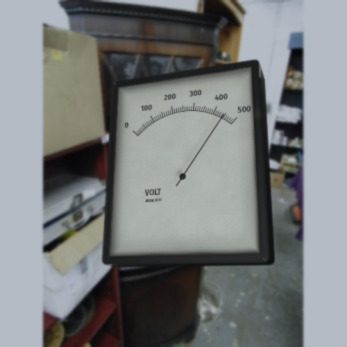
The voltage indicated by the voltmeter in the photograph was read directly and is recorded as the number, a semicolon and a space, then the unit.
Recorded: 450; V
